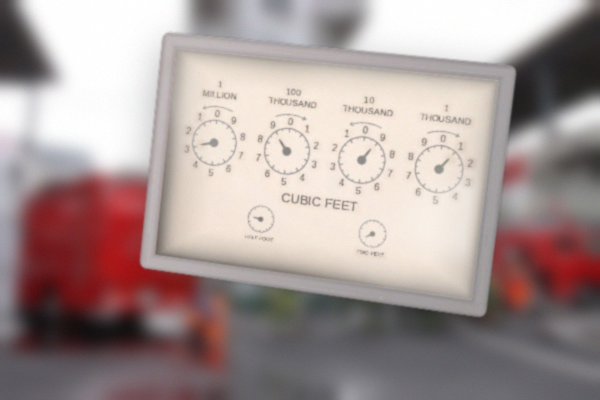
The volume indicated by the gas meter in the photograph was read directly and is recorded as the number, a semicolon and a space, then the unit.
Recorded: 289100; ft³
